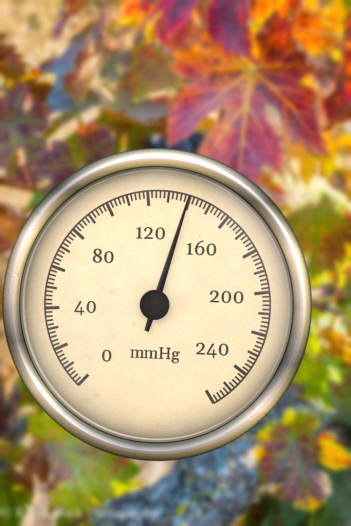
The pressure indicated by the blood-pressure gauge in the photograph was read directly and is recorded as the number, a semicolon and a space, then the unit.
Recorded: 140; mmHg
